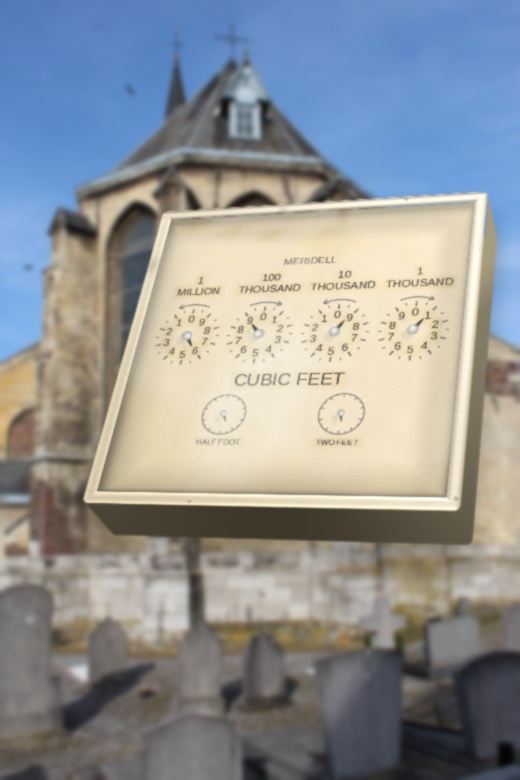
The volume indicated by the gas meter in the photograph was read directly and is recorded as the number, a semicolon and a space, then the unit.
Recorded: 589100; ft³
